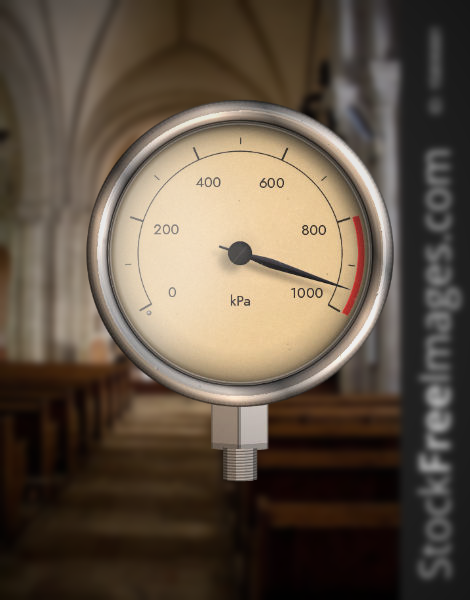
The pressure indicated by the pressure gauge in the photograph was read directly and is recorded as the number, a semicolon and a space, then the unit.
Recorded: 950; kPa
